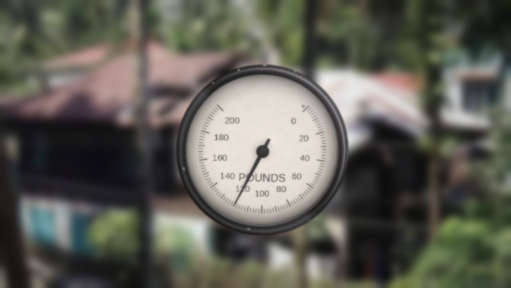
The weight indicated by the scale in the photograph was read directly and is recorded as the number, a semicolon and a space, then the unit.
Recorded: 120; lb
